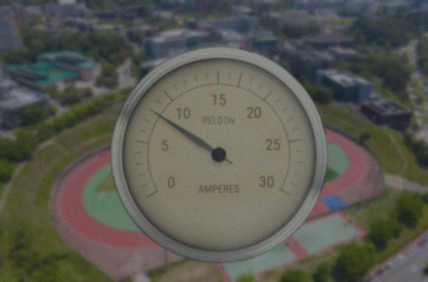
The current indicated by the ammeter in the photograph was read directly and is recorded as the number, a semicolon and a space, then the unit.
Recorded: 8; A
